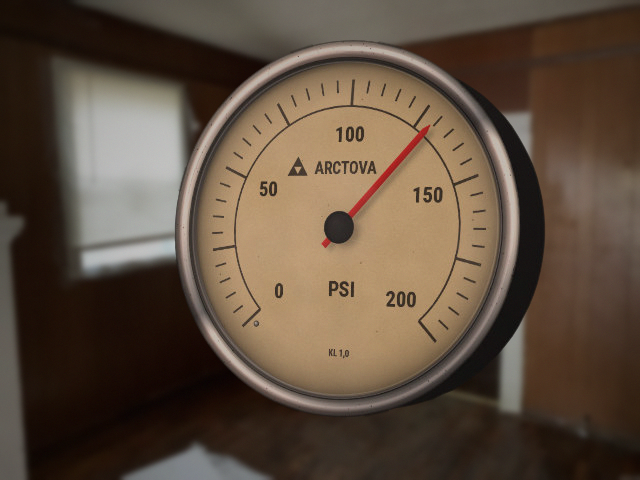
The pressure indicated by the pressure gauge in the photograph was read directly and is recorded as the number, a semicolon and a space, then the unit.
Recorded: 130; psi
